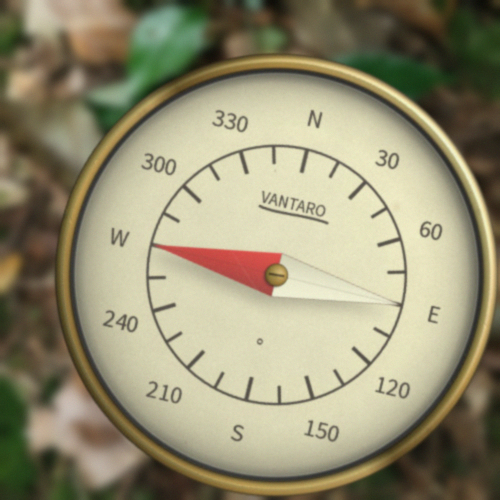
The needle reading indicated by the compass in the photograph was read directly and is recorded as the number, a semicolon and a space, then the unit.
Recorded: 270; °
